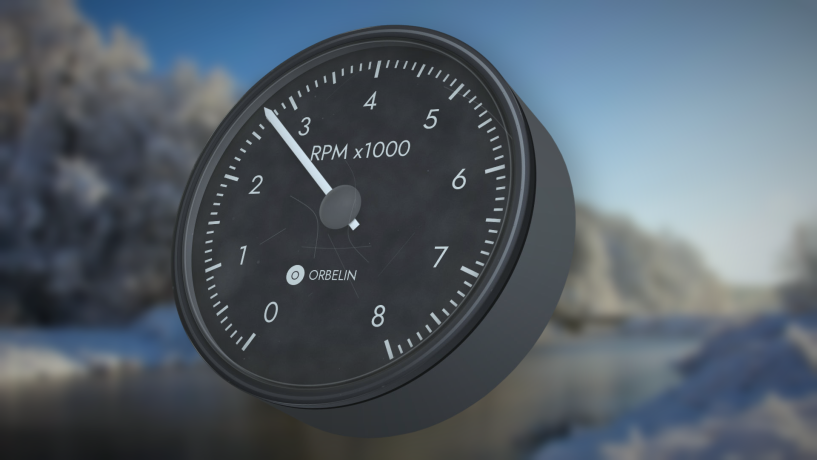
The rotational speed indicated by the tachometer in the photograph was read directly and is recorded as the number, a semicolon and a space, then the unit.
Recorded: 2750; rpm
